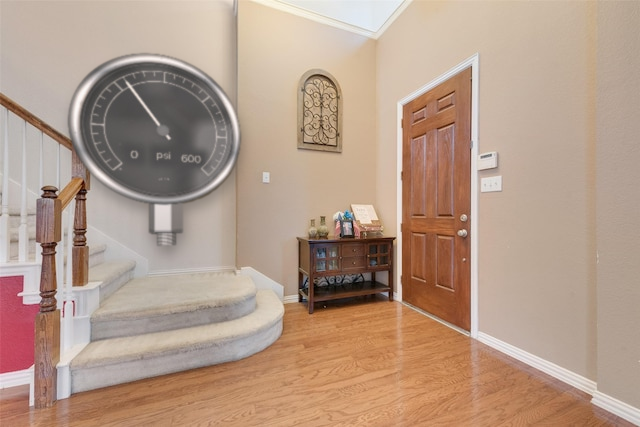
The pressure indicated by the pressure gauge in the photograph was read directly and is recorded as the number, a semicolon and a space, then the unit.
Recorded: 220; psi
